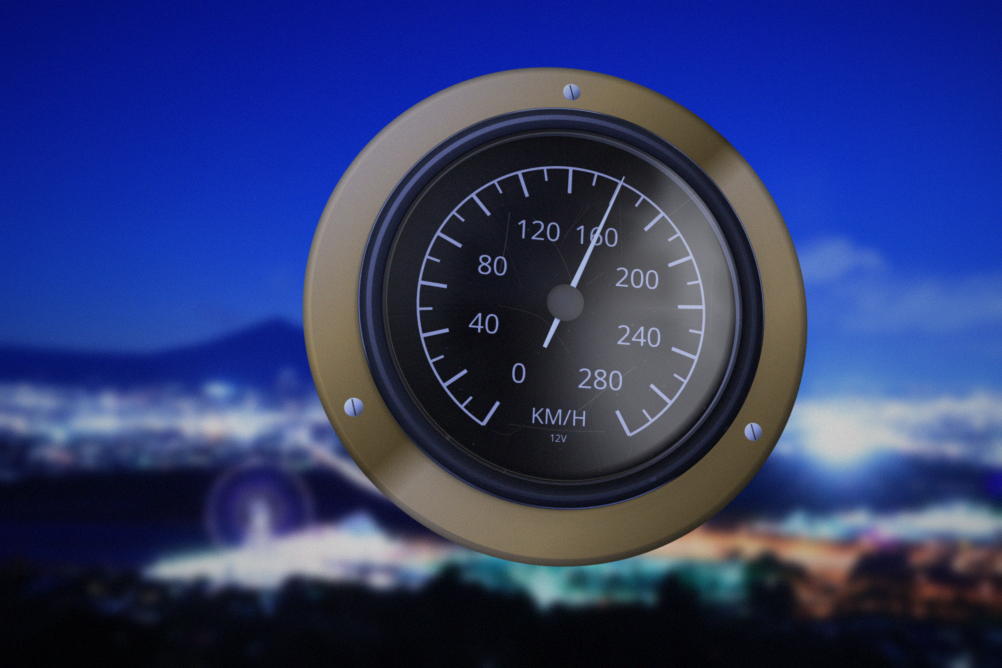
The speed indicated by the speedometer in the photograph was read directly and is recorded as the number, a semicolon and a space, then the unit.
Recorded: 160; km/h
